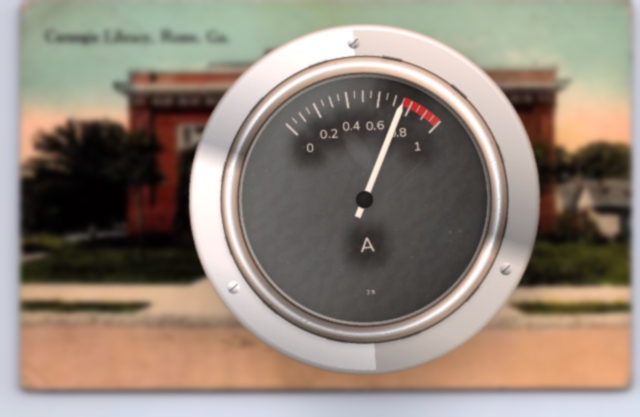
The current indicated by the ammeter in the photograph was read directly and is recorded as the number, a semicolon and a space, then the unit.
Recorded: 0.75; A
